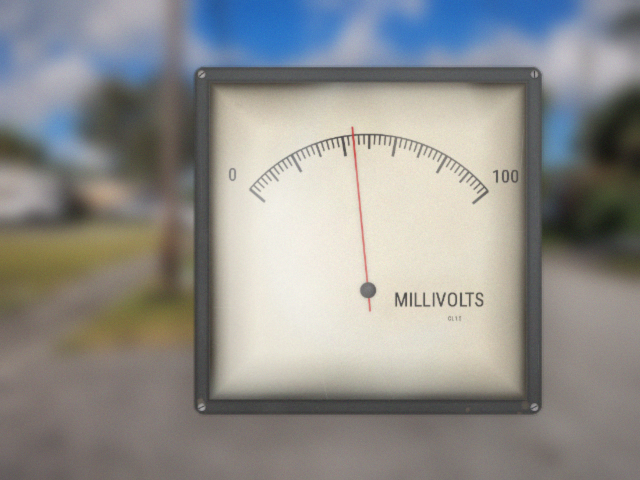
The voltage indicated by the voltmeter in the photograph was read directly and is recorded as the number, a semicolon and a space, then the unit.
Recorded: 44; mV
